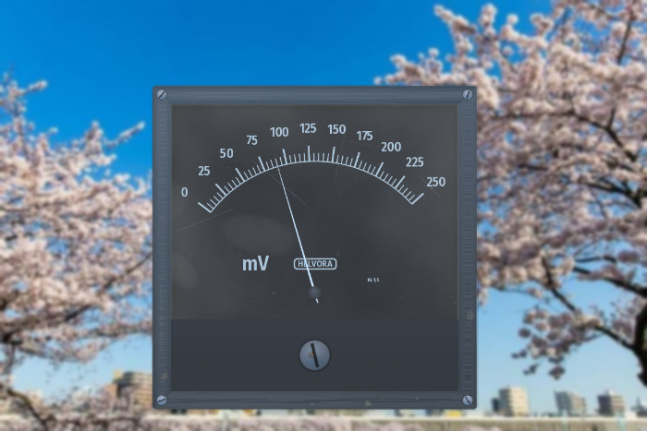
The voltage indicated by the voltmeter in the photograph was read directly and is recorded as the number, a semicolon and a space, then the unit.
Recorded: 90; mV
